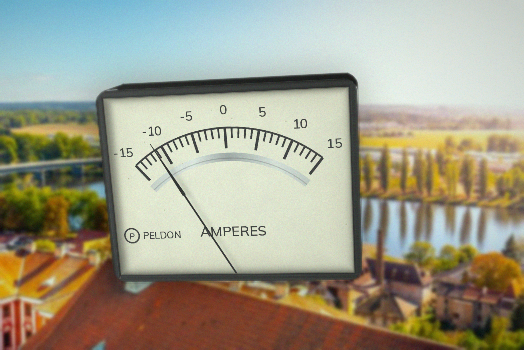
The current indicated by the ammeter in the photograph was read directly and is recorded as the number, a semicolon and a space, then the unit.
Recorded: -11; A
